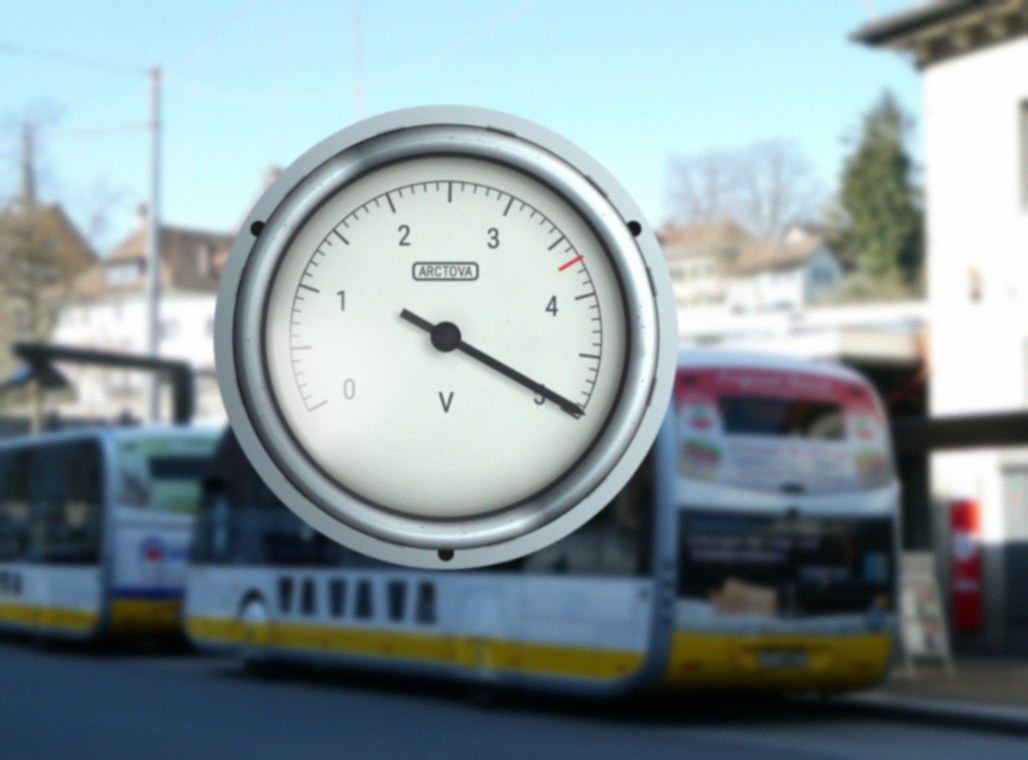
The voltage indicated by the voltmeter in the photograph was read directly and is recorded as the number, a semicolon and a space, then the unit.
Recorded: 4.95; V
